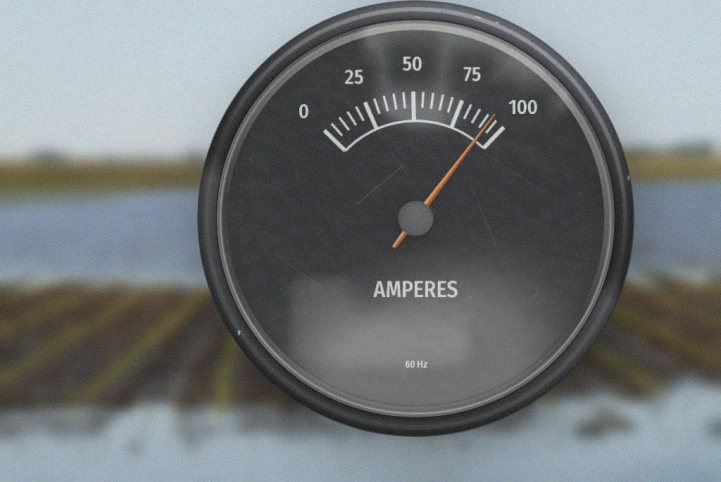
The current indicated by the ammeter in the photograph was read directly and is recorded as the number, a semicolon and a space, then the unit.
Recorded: 92.5; A
